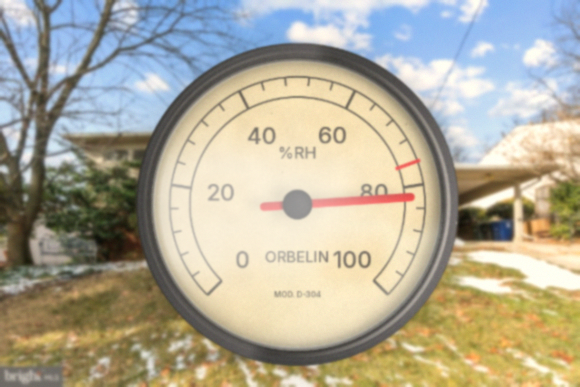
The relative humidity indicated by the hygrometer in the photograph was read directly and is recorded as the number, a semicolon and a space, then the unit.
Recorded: 82; %
